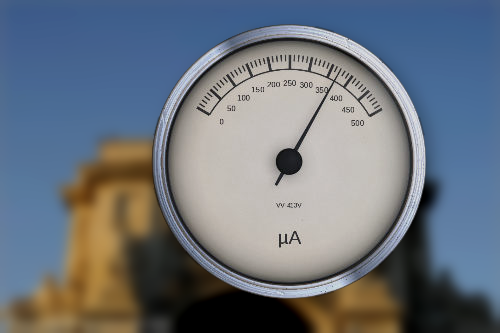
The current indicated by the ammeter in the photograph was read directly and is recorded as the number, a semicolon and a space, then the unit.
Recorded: 370; µA
